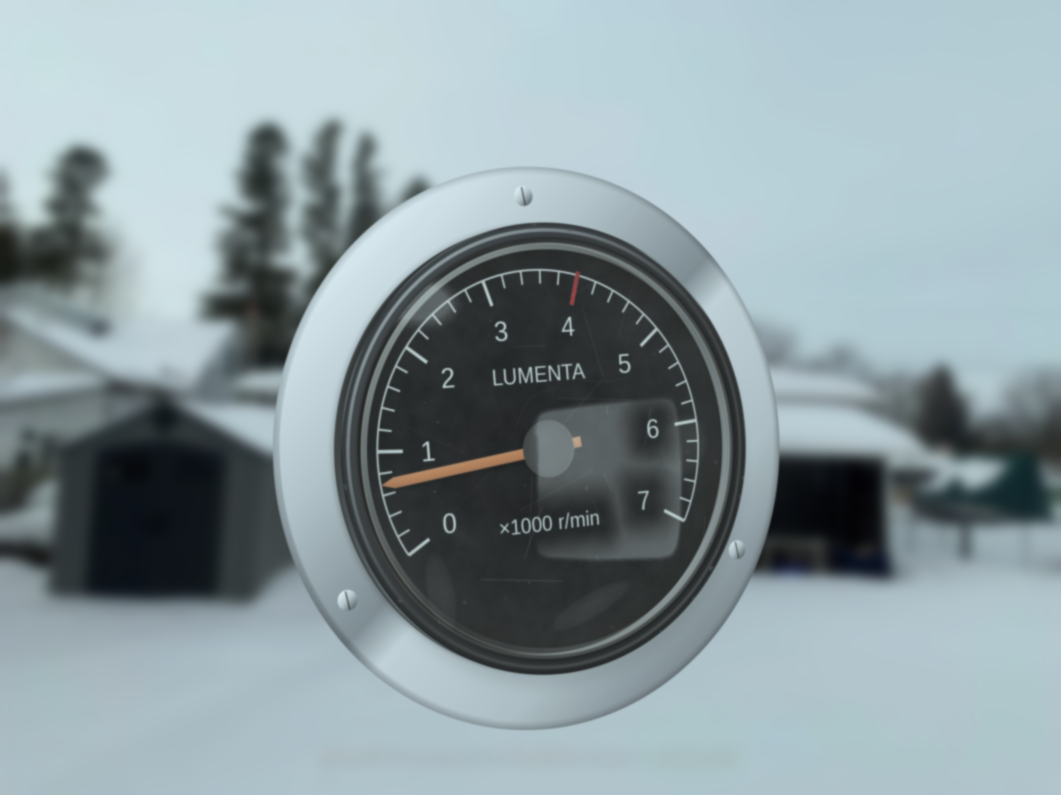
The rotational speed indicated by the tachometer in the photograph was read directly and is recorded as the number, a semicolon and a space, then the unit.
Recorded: 700; rpm
